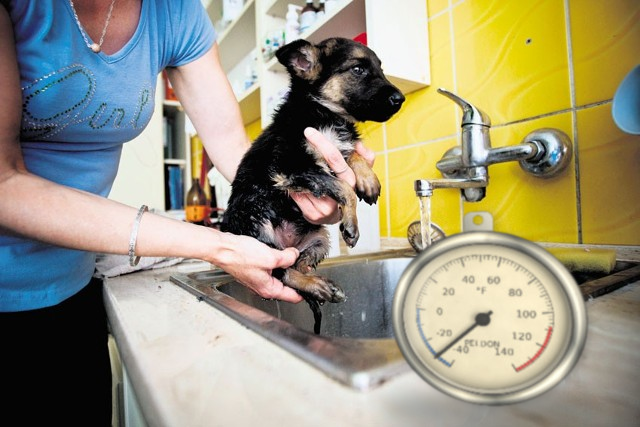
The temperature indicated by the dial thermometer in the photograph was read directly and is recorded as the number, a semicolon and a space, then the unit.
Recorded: -30; °F
